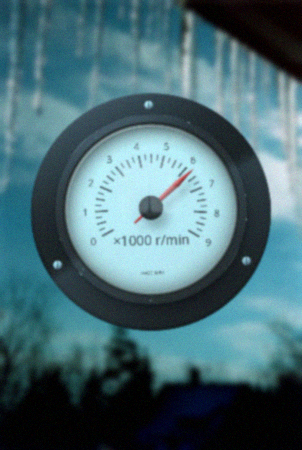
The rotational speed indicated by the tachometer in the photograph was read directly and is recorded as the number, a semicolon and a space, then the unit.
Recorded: 6250; rpm
